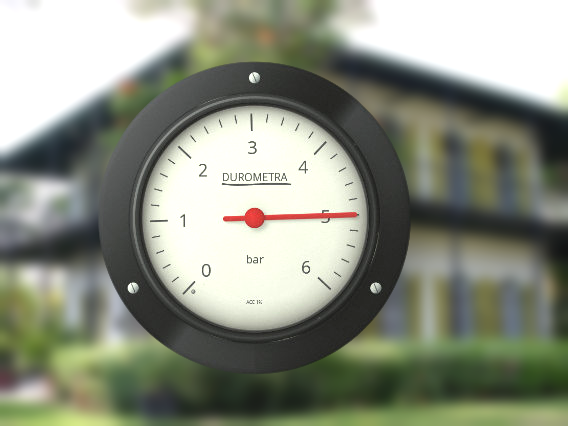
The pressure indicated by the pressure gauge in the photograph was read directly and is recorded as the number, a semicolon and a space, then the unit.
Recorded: 5; bar
